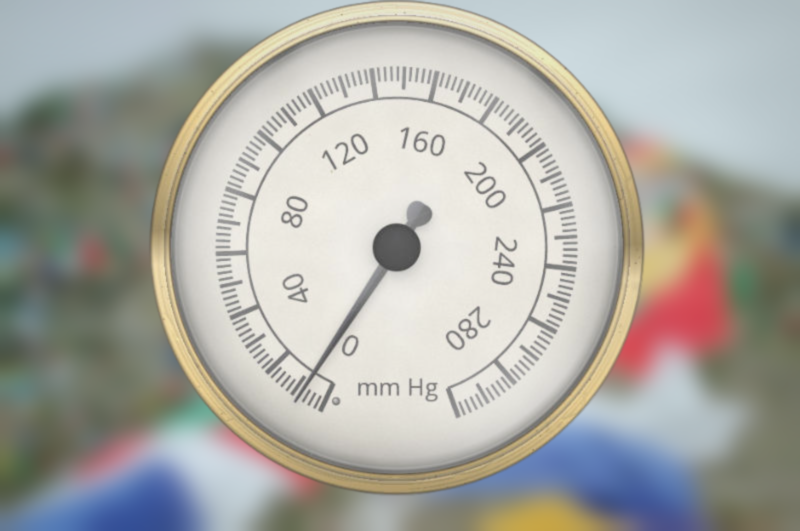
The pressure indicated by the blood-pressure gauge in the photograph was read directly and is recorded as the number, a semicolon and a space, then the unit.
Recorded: 8; mmHg
